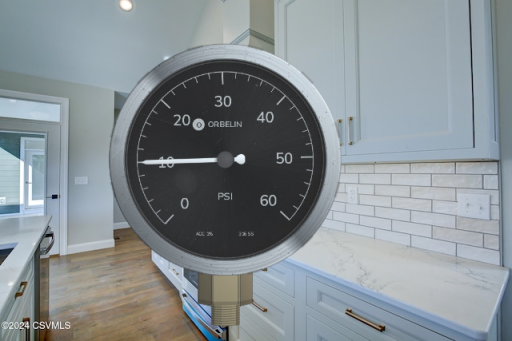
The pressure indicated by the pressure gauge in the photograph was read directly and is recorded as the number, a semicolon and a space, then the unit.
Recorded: 10; psi
